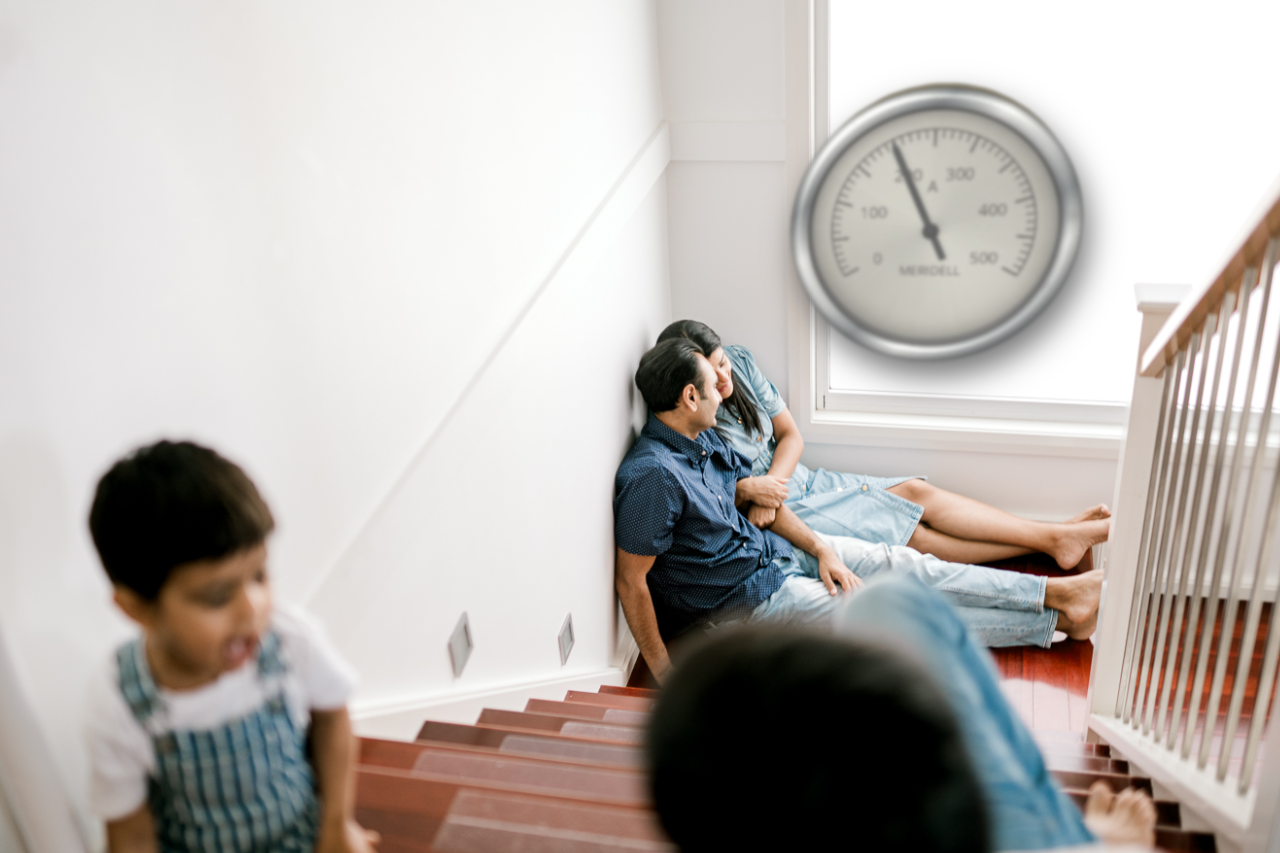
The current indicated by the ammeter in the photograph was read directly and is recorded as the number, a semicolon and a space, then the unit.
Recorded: 200; A
